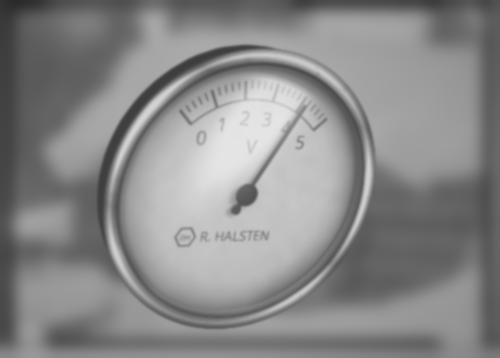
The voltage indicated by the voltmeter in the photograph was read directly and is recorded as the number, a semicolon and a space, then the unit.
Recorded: 4; V
